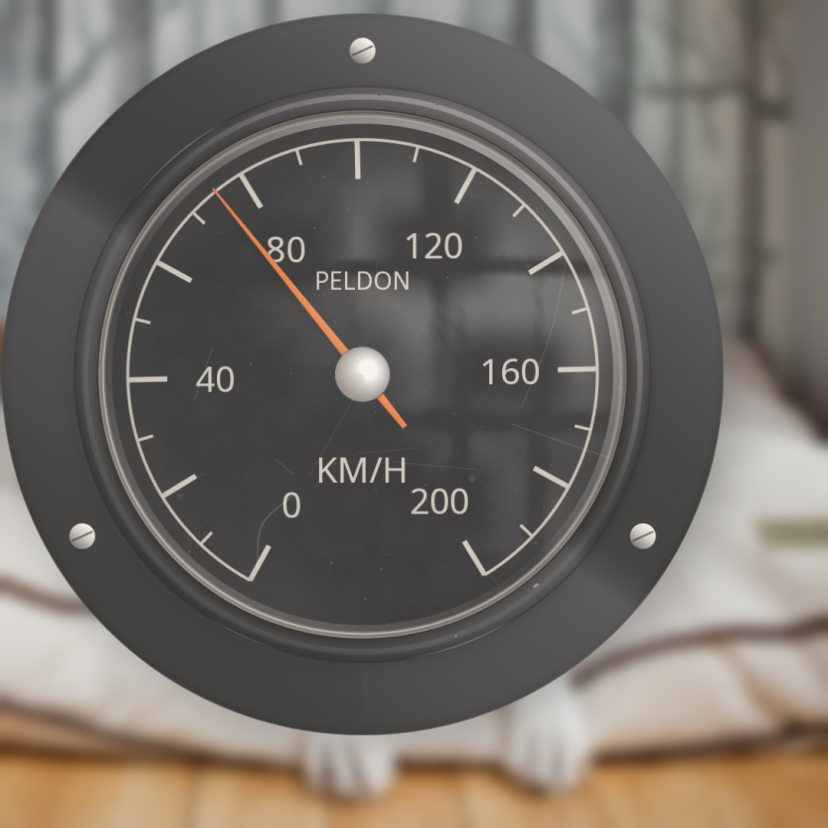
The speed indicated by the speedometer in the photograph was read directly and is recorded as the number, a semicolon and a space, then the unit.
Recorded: 75; km/h
